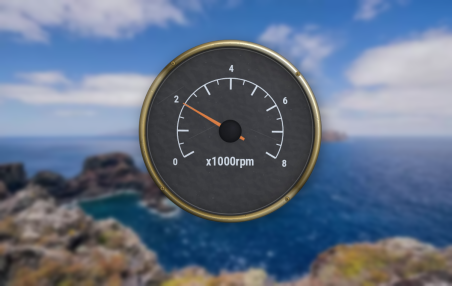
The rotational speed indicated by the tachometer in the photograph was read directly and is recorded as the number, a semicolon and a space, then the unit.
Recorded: 2000; rpm
